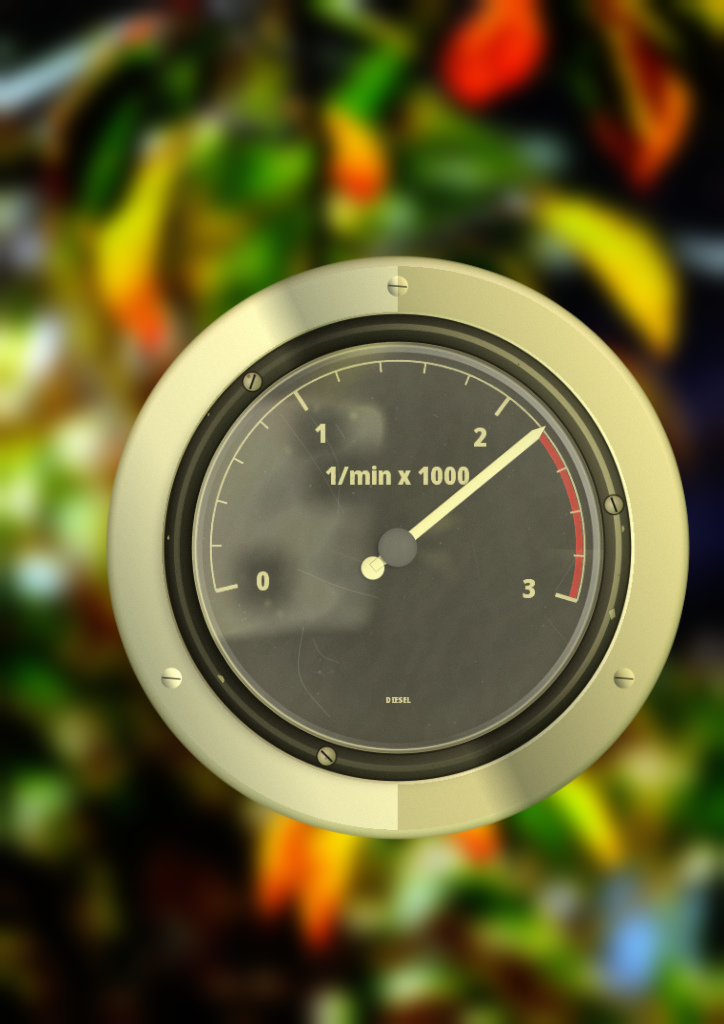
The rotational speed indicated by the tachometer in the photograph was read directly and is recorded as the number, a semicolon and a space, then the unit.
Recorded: 2200; rpm
